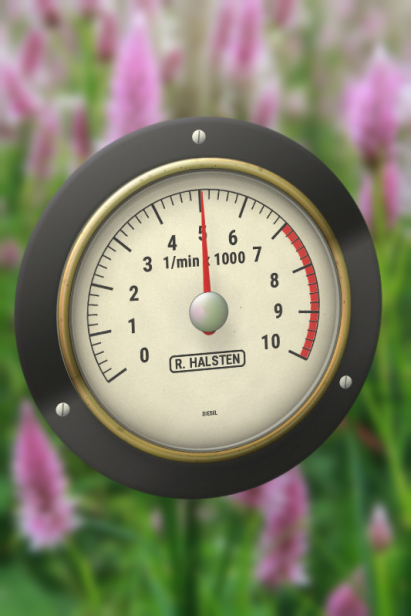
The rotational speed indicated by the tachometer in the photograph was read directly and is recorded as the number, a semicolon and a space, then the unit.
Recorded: 5000; rpm
